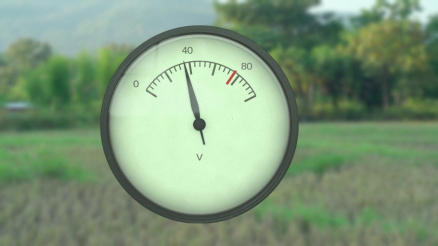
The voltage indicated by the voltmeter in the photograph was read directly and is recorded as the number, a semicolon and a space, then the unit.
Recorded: 36; V
